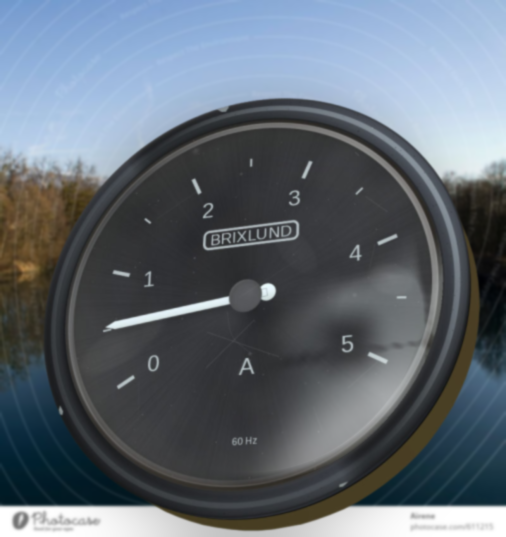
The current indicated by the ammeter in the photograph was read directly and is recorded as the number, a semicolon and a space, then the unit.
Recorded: 0.5; A
